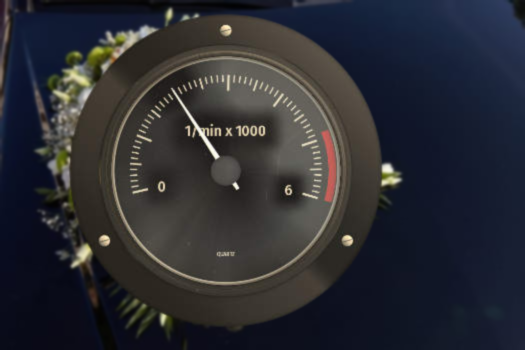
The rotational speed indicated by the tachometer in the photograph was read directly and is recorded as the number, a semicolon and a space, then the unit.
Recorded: 2000; rpm
